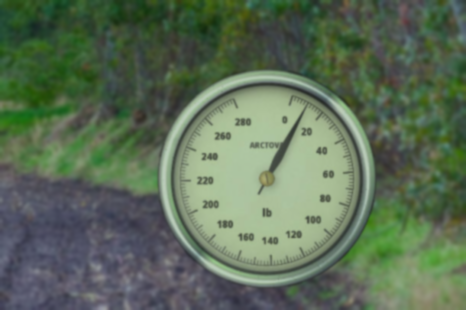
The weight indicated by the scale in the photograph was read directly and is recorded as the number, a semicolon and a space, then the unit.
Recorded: 10; lb
